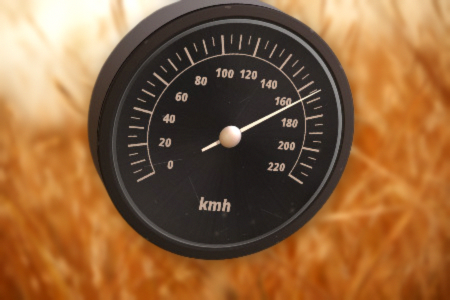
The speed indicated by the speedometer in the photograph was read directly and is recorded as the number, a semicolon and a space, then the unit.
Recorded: 165; km/h
